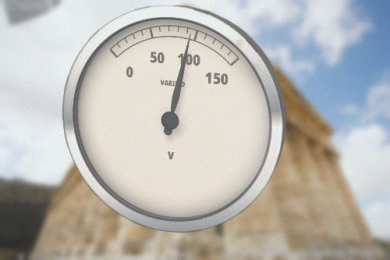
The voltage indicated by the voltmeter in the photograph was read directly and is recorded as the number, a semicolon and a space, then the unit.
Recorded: 95; V
